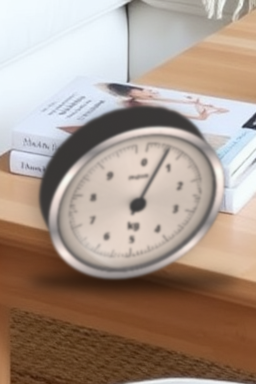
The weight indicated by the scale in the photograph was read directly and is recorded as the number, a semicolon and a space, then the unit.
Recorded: 0.5; kg
